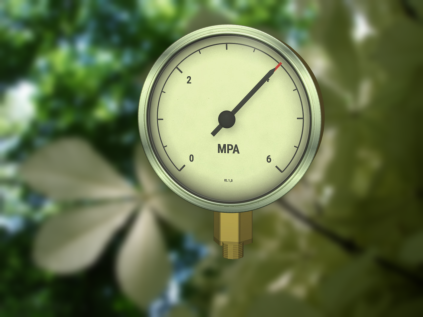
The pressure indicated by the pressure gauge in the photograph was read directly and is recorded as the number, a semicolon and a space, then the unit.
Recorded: 4; MPa
